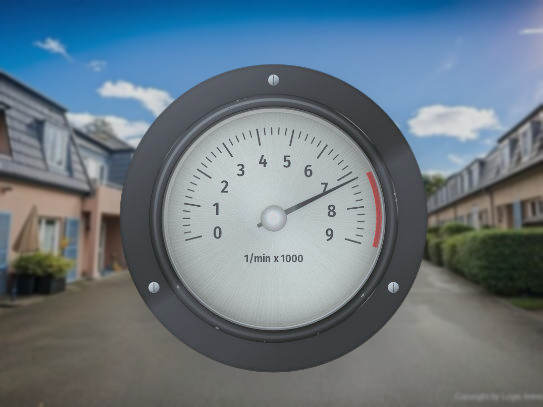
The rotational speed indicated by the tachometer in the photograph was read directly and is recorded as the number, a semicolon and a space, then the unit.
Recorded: 7200; rpm
